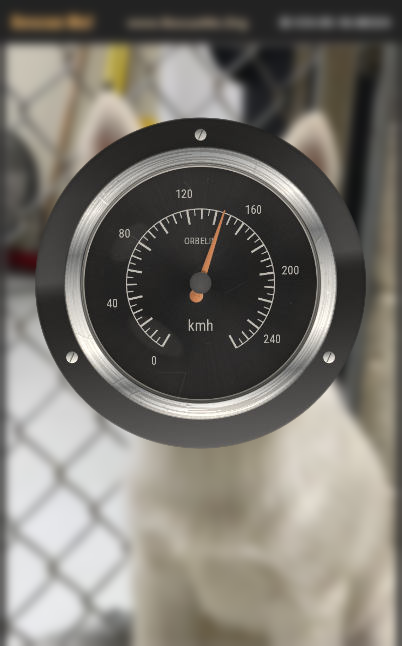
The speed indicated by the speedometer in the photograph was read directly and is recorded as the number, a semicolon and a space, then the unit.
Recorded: 145; km/h
